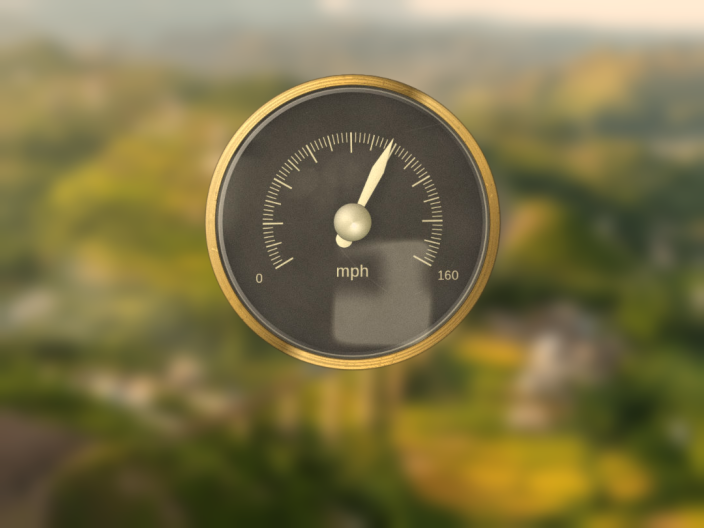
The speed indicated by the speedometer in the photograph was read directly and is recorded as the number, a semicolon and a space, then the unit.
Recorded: 98; mph
